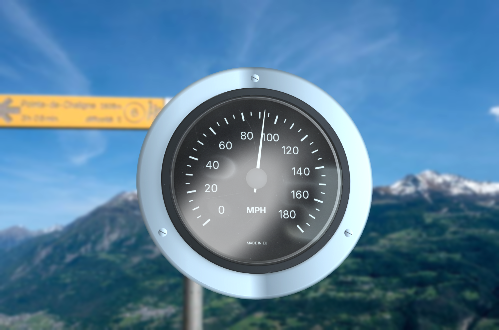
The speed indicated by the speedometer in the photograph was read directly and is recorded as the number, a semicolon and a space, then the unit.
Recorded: 92.5; mph
